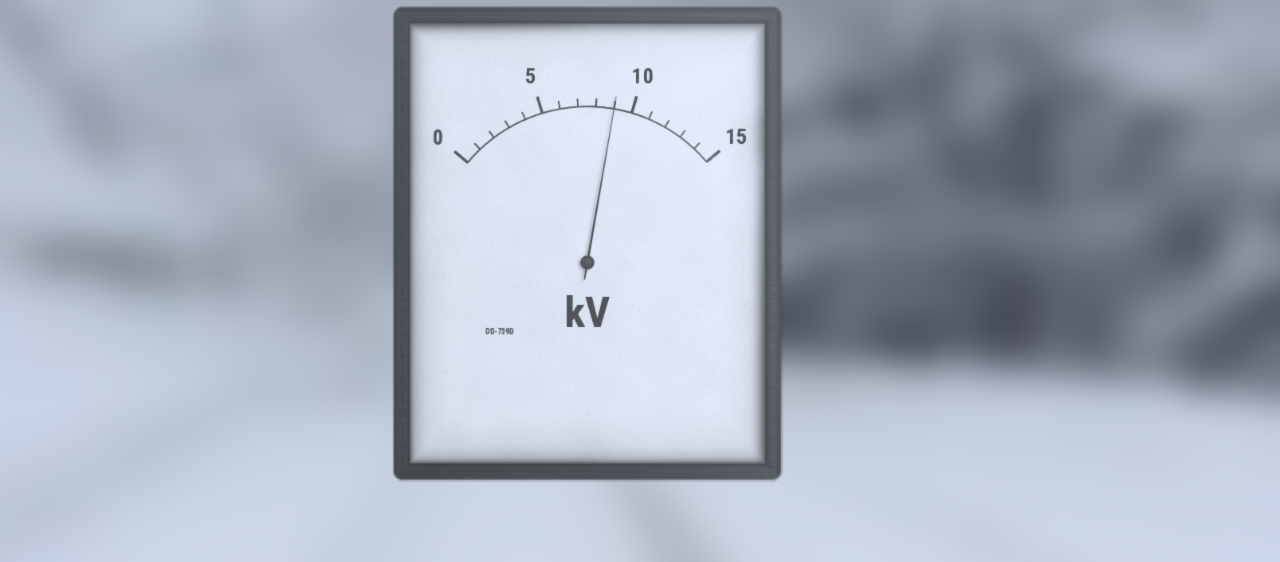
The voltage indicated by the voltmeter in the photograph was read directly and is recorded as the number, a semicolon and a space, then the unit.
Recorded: 9; kV
